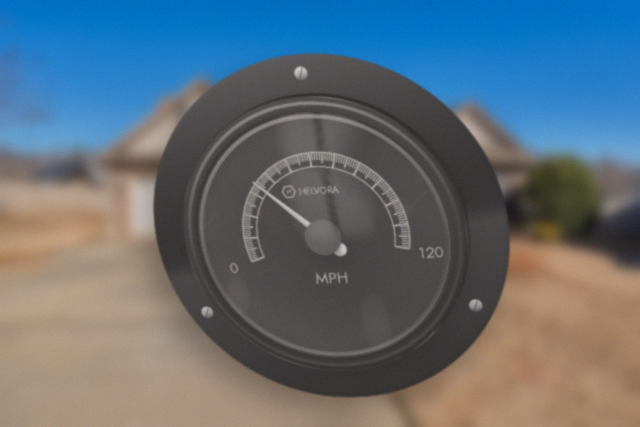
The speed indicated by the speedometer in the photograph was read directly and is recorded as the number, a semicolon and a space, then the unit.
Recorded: 35; mph
